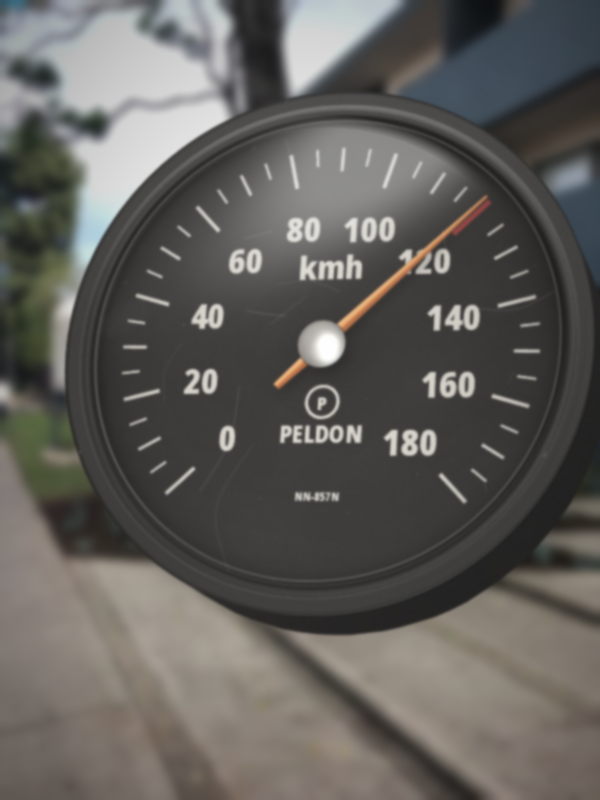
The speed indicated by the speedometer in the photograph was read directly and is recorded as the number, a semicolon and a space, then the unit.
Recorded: 120; km/h
